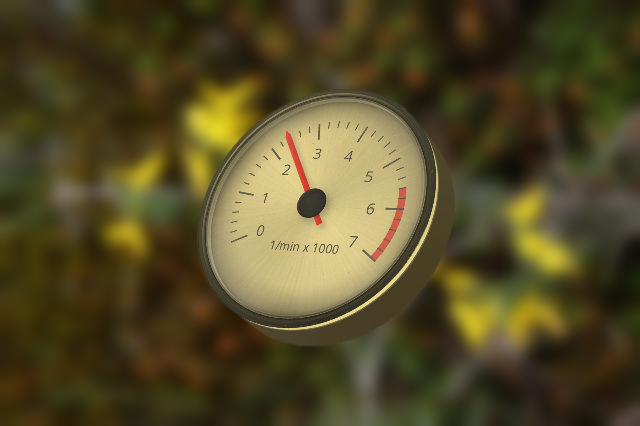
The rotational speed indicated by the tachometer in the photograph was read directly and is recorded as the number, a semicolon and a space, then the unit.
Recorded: 2400; rpm
